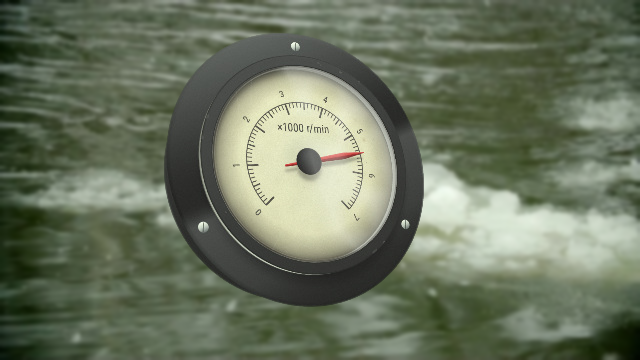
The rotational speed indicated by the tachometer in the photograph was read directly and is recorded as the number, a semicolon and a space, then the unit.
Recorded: 5500; rpm
